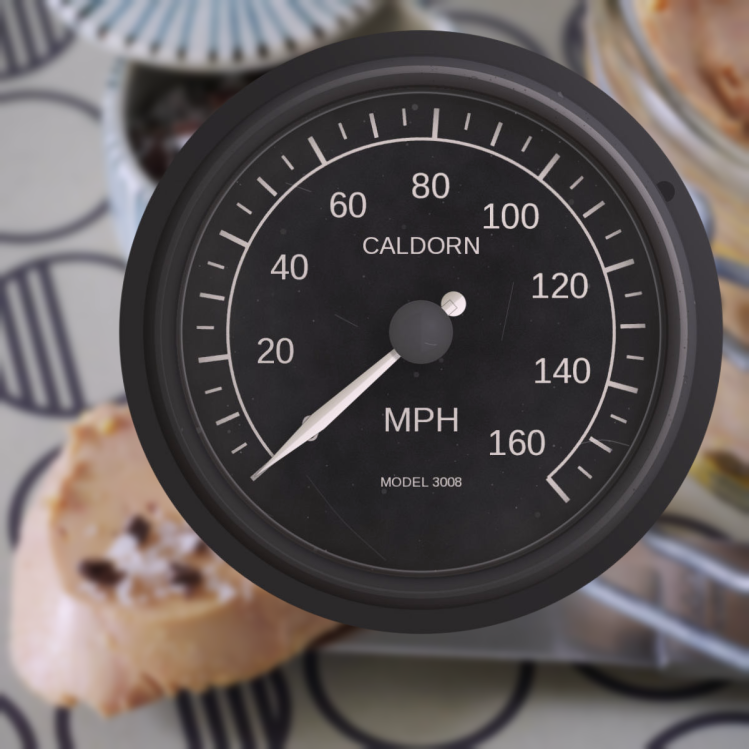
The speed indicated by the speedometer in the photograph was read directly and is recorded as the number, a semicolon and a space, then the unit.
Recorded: 0; mph
